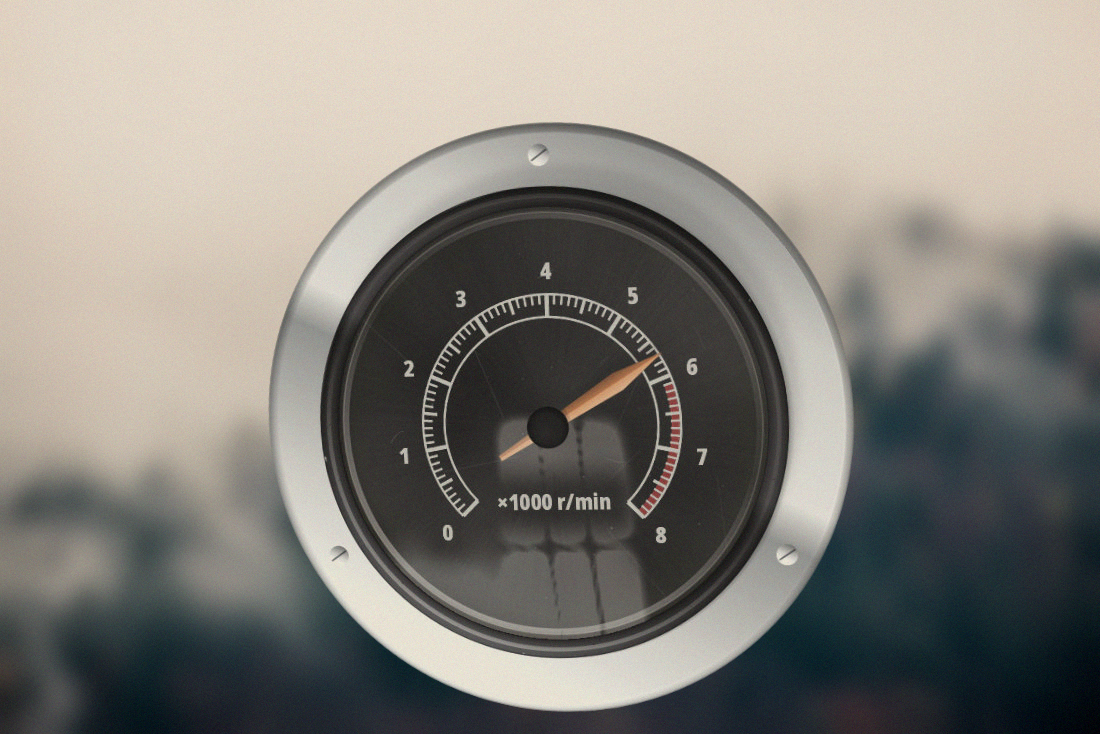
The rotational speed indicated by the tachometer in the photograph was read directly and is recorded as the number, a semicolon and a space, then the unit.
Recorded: 5700; rpm
